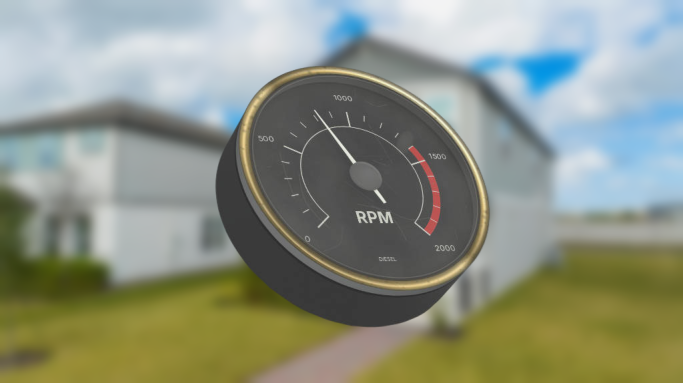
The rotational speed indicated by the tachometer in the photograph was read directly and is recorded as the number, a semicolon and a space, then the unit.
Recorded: 800; rpm
